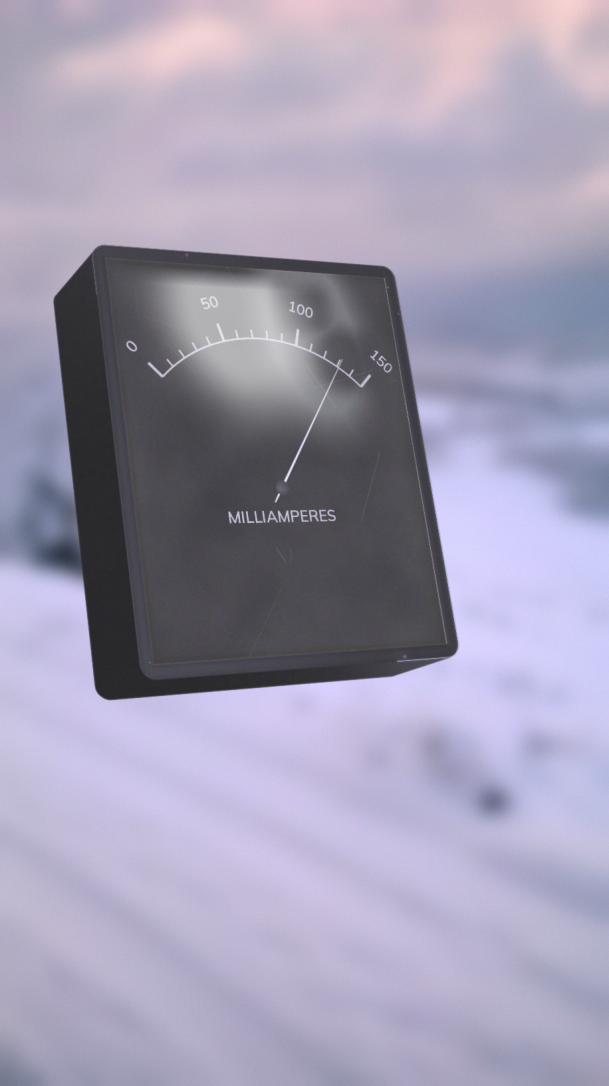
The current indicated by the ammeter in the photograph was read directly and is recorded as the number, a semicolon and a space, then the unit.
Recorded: 130; mA
